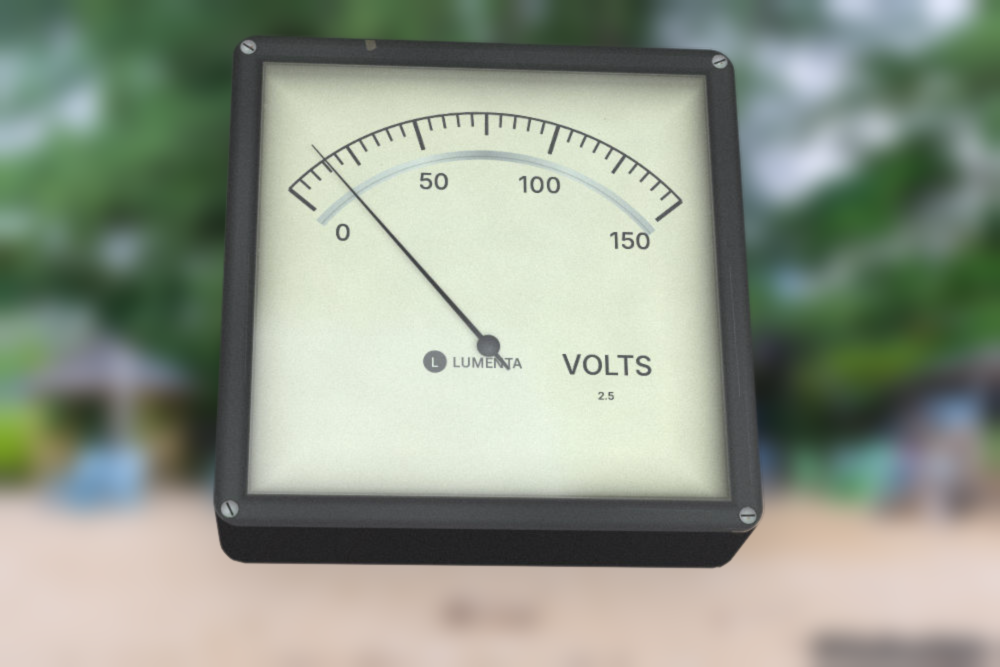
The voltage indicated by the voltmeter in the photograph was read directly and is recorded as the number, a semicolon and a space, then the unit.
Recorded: 15; V
